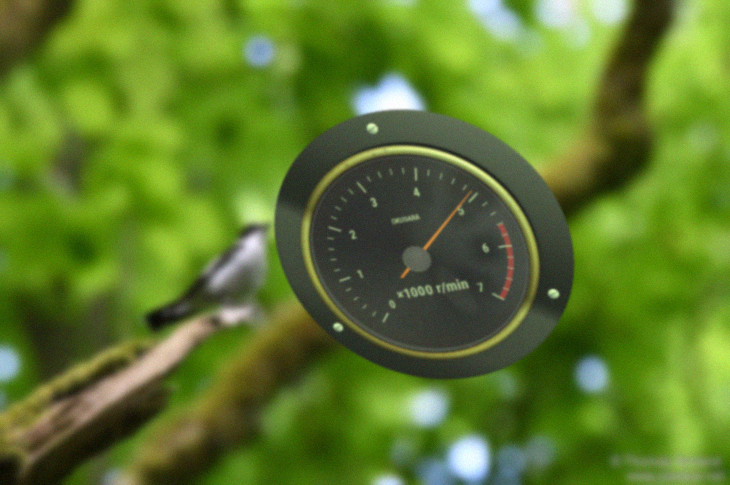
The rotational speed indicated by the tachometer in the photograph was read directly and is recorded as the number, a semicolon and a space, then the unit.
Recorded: 4900; rpm
